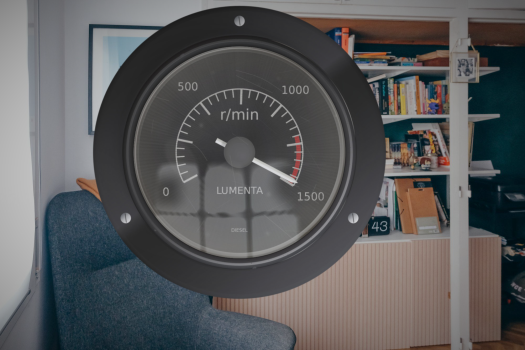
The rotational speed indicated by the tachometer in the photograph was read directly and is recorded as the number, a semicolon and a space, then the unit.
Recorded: 1475; rpm
